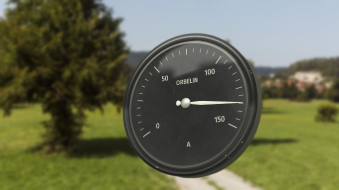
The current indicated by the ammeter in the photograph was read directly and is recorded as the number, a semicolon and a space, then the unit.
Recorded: 135; A
